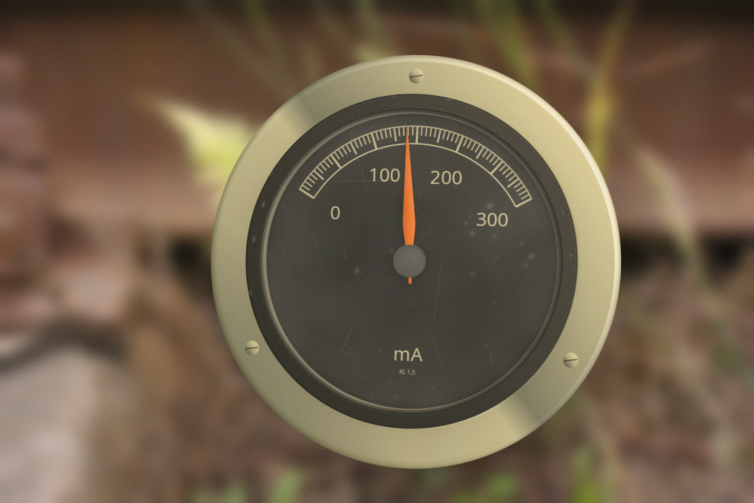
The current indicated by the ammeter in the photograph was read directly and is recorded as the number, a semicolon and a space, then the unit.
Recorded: 140; mA
